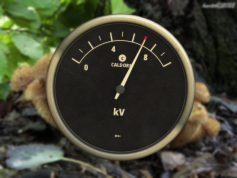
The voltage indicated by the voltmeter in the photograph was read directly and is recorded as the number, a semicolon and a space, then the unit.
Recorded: 7; kV
